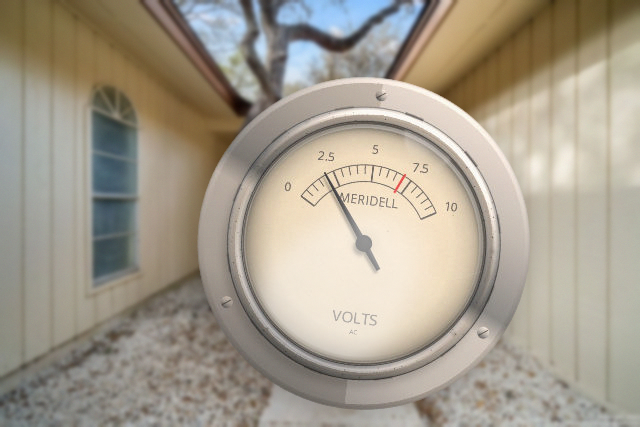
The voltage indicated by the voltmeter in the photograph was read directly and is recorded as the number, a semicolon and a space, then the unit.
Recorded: 2; V
